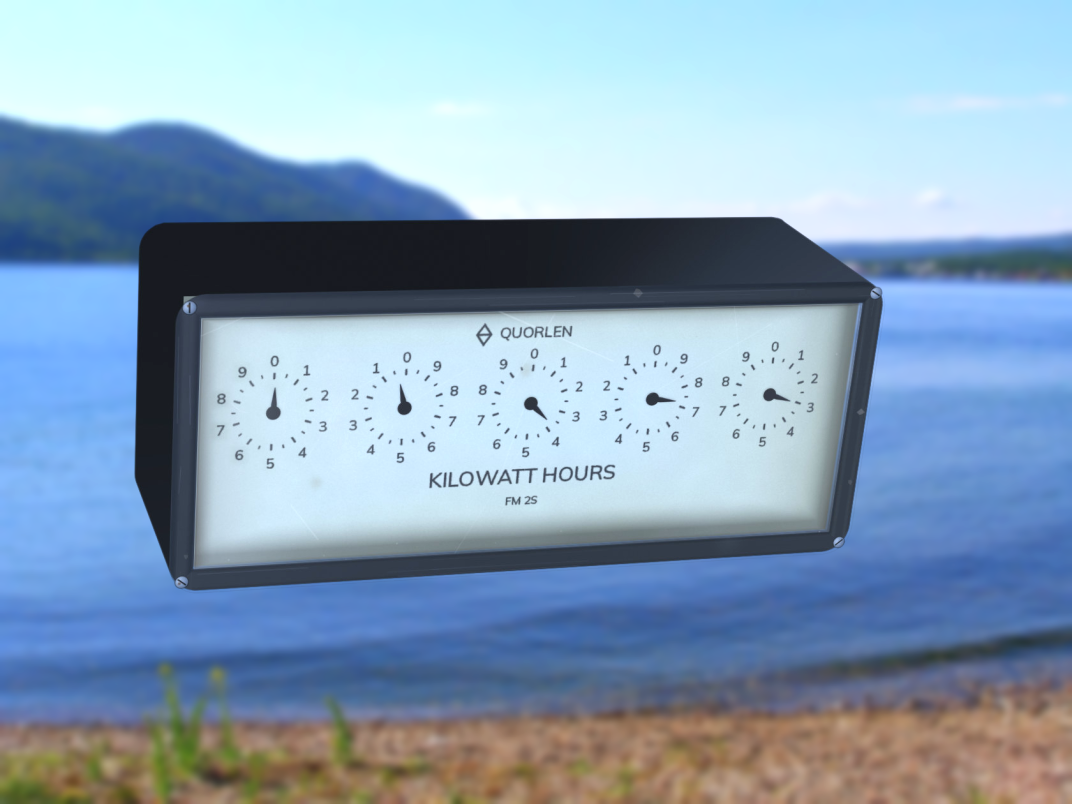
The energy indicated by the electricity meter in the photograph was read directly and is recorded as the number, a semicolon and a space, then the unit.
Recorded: 373; kWh
